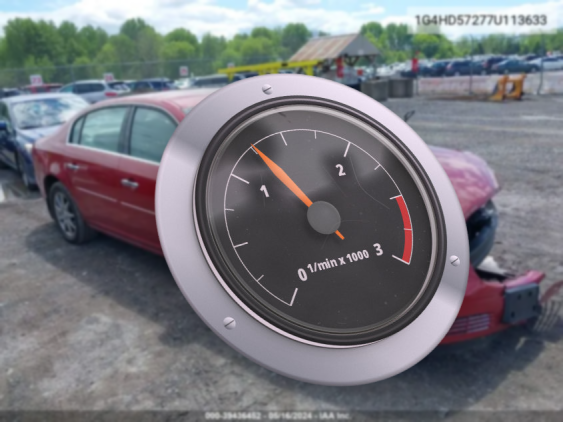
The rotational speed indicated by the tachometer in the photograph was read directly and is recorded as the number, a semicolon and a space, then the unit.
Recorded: 1250; rpm
